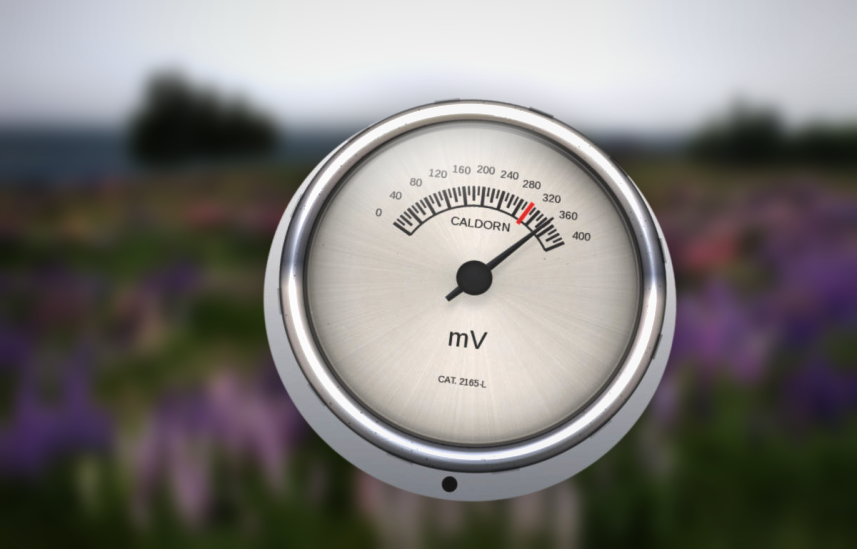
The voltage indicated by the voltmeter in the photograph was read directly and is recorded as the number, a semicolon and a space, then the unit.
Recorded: 350; mV
